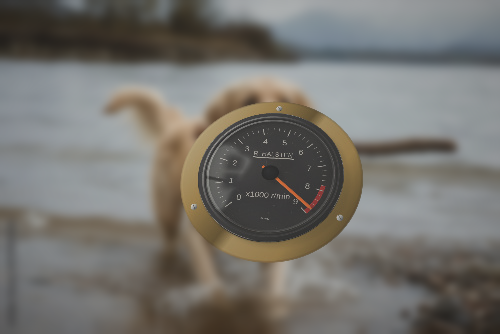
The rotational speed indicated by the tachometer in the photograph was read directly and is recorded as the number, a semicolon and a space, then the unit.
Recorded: 8800; rpm
